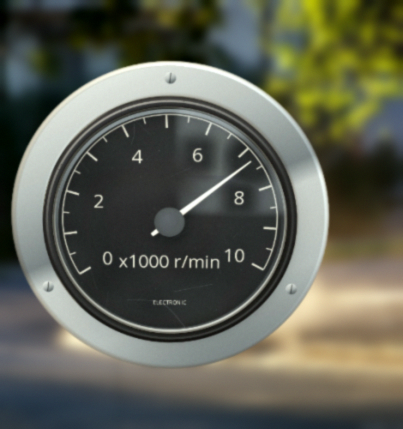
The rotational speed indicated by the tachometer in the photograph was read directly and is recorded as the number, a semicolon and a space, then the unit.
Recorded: 7250; rpm
